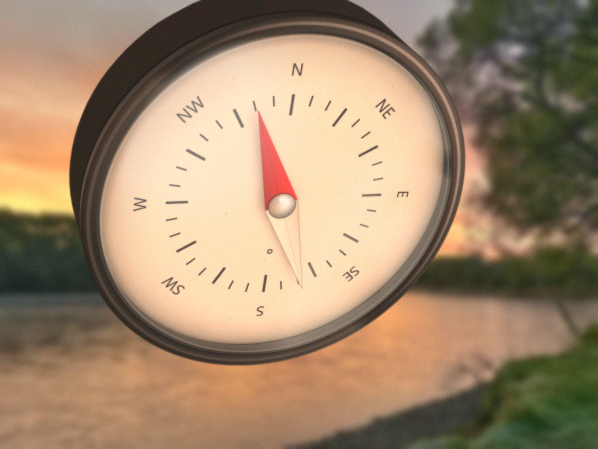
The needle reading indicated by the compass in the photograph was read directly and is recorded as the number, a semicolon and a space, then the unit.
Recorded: 340; °
